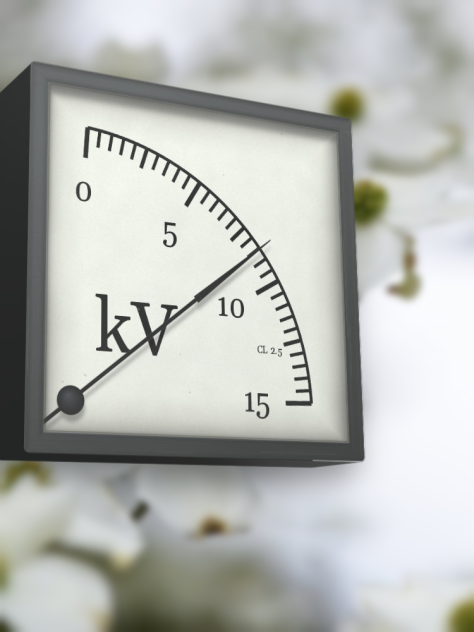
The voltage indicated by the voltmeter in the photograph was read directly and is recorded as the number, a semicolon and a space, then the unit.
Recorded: 8.5; kV
